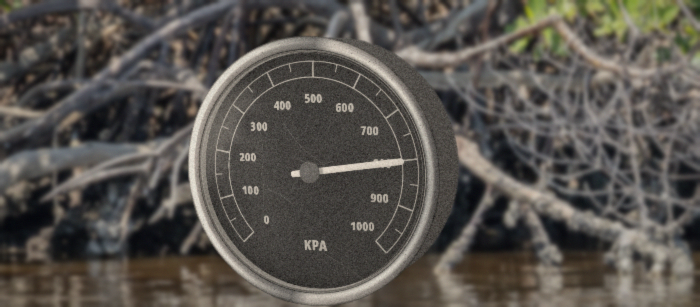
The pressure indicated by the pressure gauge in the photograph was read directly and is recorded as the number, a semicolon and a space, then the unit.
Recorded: 800; kPa
